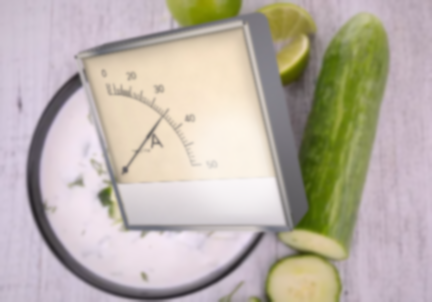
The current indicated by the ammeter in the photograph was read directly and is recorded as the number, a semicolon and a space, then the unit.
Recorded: 35; A
